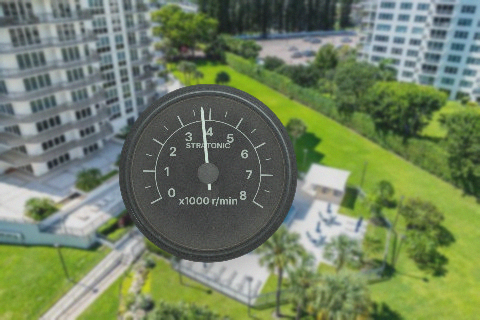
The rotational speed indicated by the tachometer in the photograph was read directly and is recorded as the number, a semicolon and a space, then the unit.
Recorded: 3750; rpm
